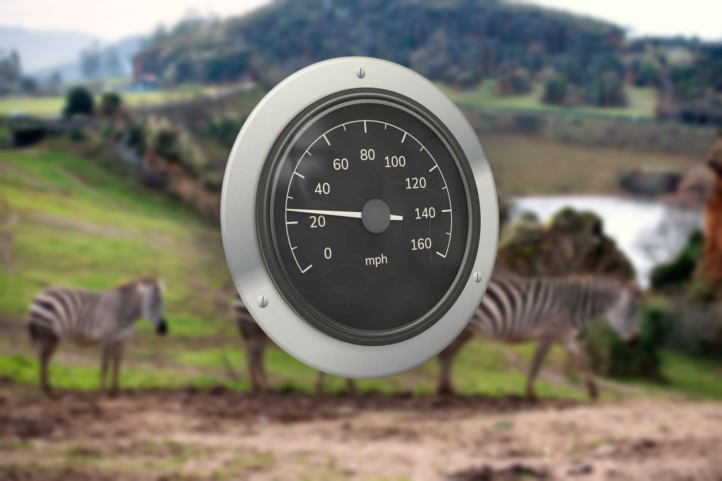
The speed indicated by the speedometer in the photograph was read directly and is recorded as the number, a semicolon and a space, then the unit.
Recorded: 25; mph
